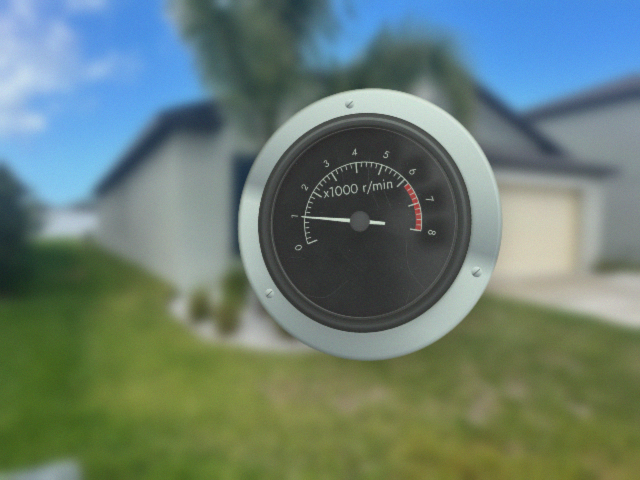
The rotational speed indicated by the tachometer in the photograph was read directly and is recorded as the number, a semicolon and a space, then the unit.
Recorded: 1000; rpm
